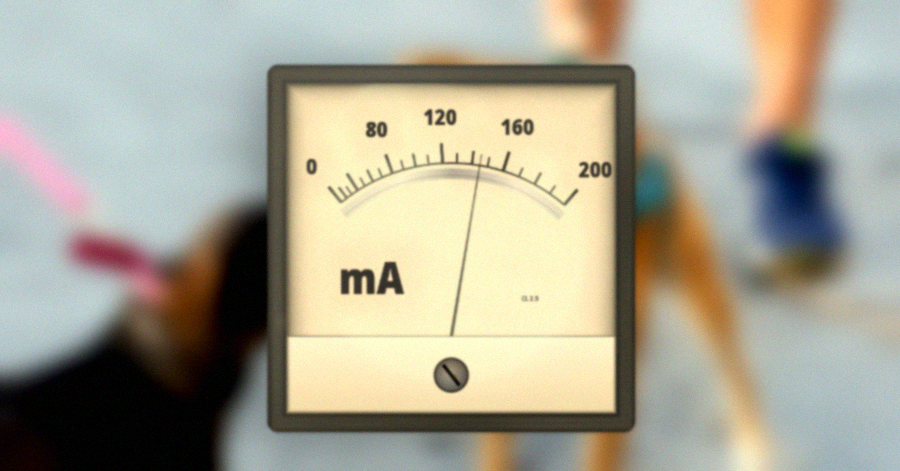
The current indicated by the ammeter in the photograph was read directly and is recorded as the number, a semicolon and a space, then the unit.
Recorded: 145; mA
